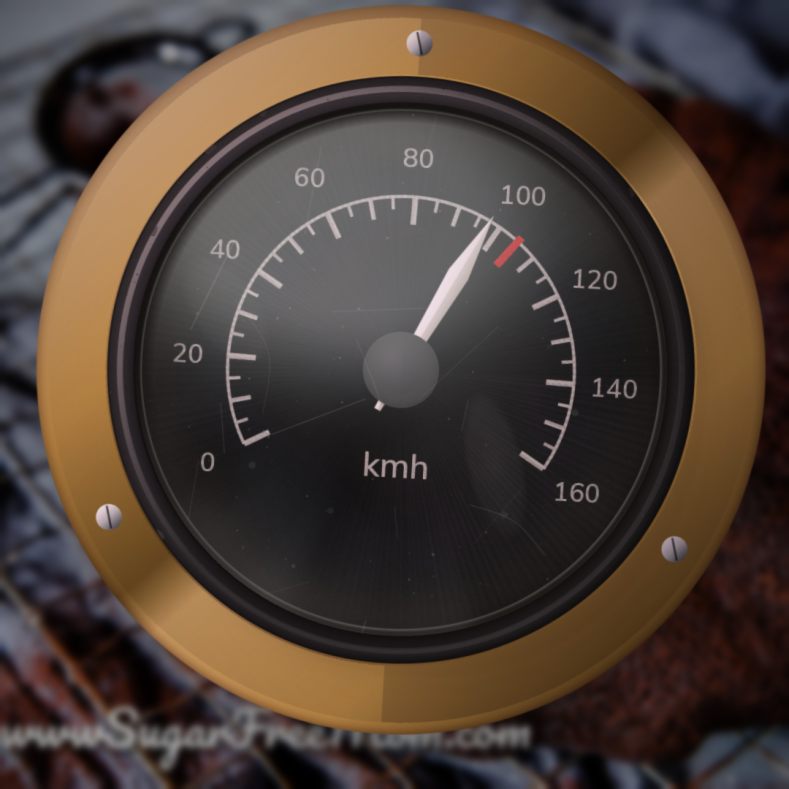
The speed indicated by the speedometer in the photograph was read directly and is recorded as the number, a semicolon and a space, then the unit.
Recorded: 97.5; km/h
